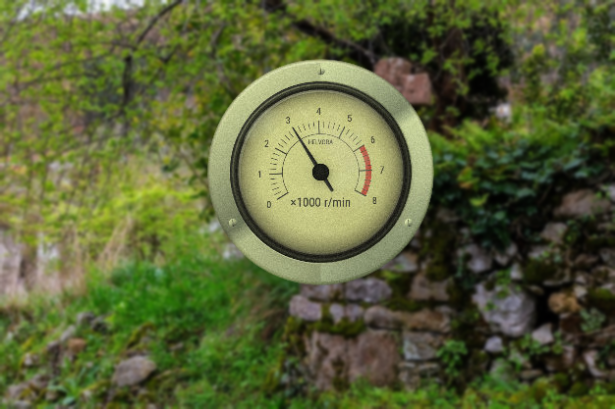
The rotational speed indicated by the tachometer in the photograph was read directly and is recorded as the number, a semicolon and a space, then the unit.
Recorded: 3000; rpm
